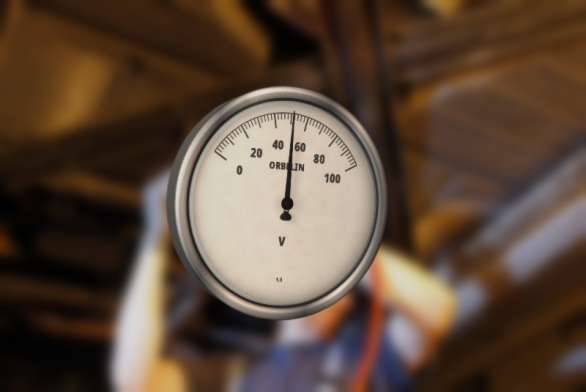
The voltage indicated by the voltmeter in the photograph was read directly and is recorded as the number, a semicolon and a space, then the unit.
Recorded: 50; V
